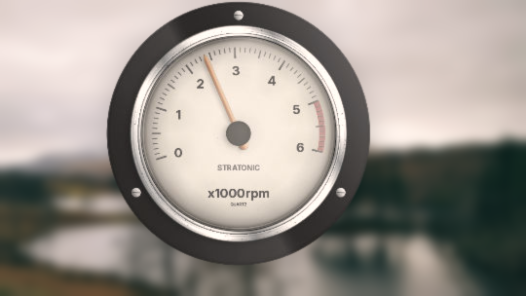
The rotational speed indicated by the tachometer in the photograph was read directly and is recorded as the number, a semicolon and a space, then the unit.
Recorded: 2400; rpm
